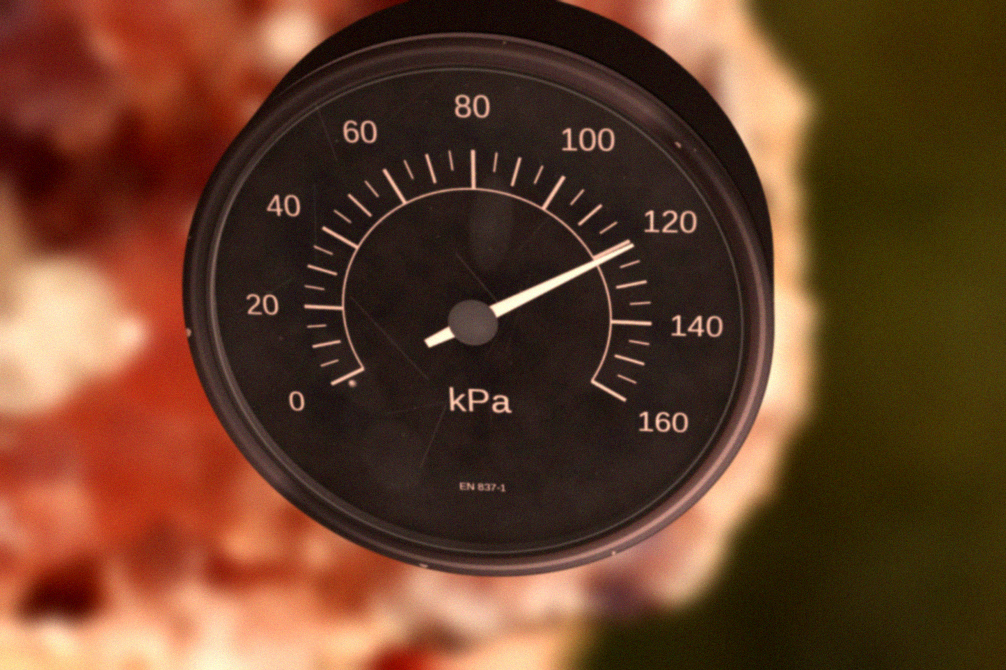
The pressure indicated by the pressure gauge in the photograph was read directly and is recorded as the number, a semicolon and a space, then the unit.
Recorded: 120; kPa
